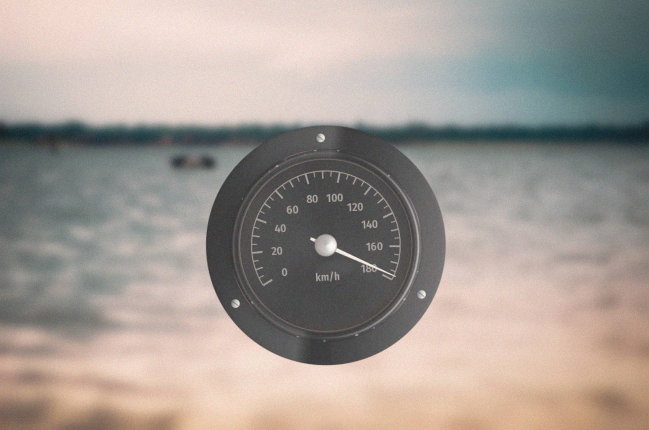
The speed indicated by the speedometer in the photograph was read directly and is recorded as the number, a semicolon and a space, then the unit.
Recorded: 177.5; km/h
